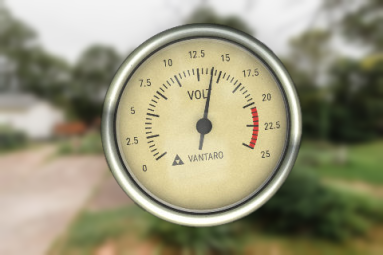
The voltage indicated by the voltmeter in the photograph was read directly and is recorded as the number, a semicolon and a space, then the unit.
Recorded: 14; V
